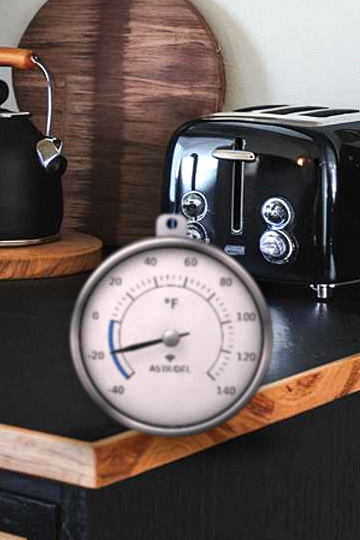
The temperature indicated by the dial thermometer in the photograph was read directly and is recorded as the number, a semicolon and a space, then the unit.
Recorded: -20; °F
